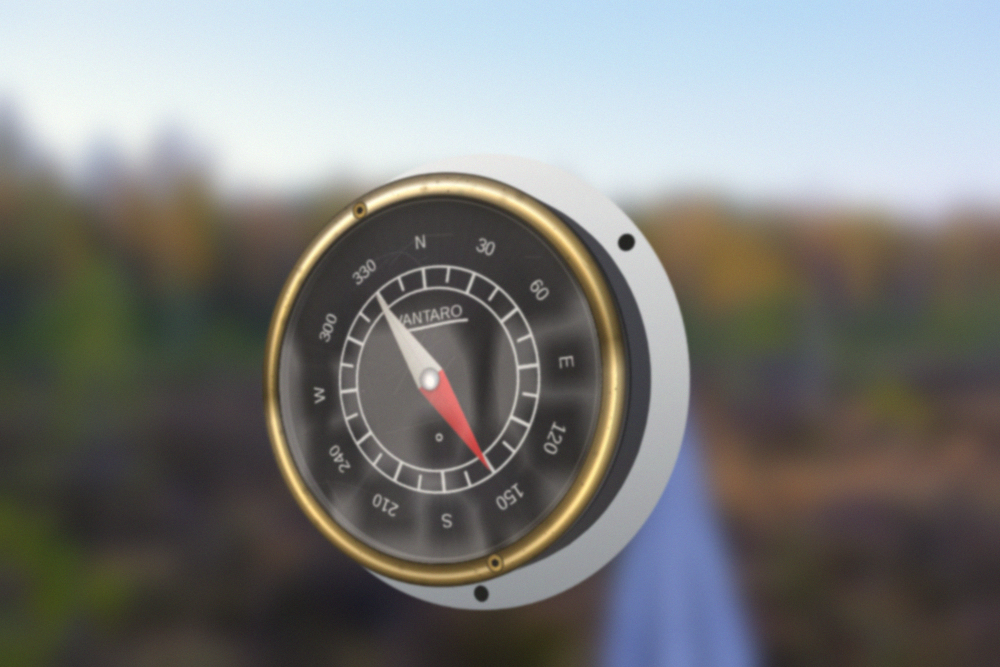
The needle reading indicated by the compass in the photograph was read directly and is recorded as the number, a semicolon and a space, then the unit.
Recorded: 150; °
